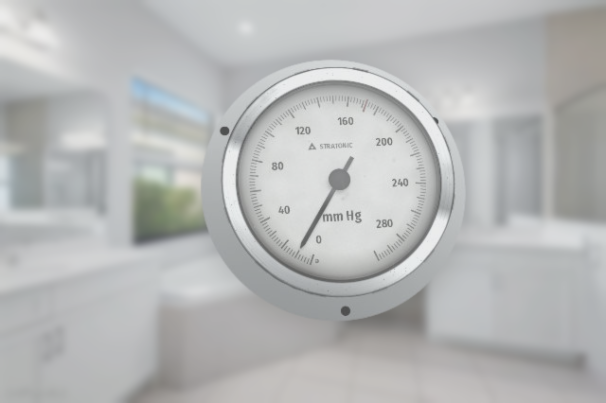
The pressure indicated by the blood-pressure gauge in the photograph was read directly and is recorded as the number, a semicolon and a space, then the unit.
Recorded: 10; mmHg
